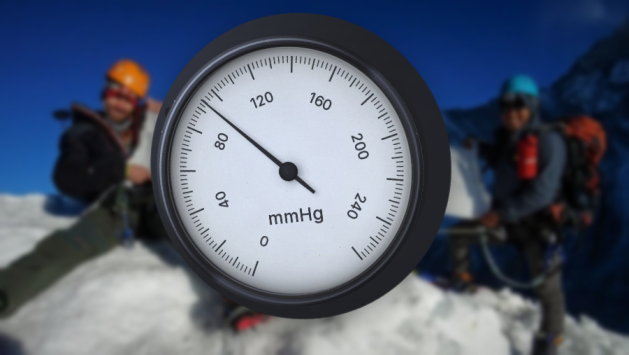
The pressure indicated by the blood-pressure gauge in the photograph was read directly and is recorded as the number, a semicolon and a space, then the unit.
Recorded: 94; mmHg
